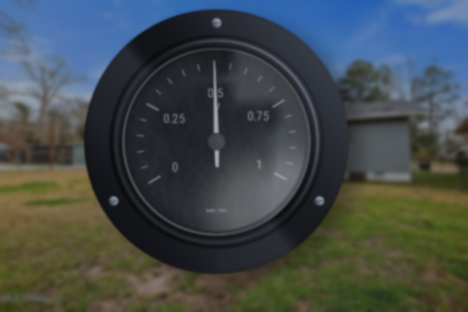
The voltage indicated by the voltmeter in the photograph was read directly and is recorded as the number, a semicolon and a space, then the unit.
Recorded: 0.5; V
